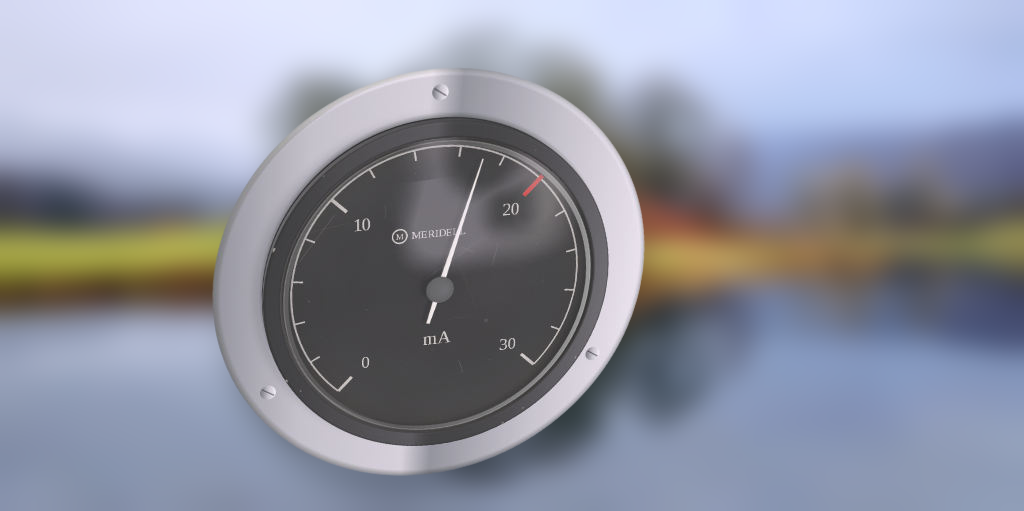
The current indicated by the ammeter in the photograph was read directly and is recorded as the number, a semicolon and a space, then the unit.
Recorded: 17; mA
